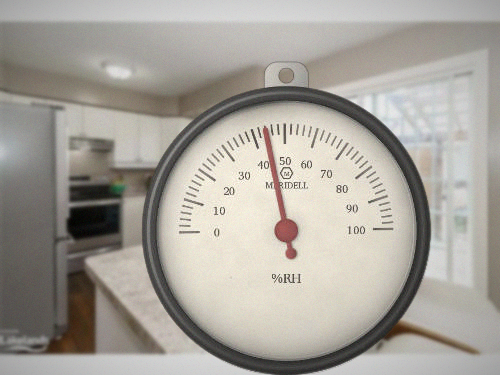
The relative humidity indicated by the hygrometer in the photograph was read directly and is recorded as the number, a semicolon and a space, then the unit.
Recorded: 44; %
